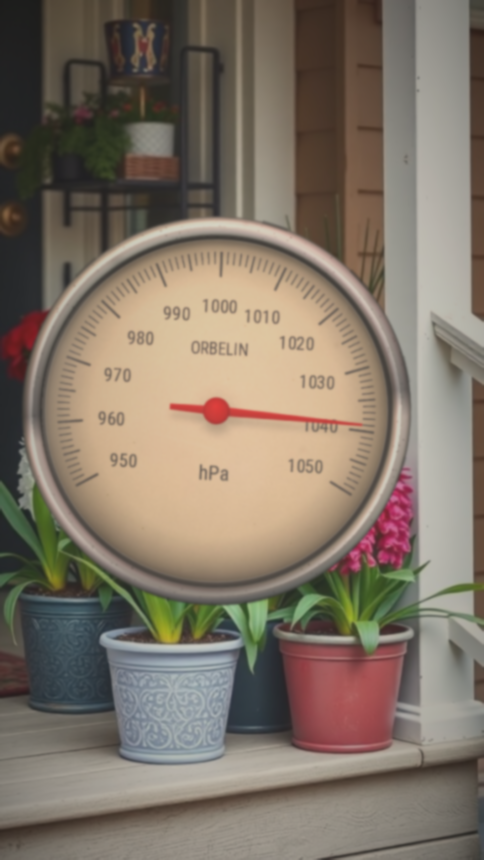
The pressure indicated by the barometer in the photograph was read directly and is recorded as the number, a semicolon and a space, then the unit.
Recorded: 1039; hPa
